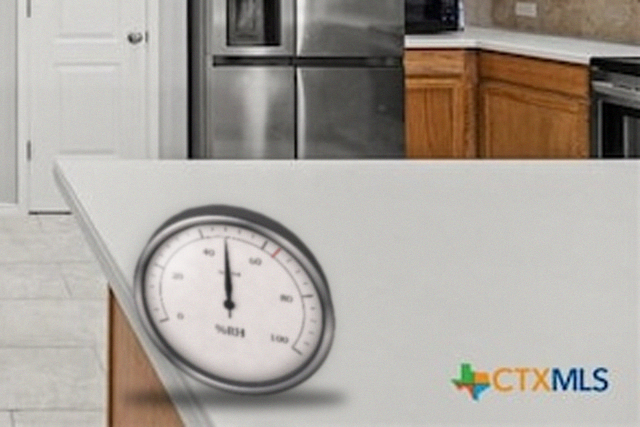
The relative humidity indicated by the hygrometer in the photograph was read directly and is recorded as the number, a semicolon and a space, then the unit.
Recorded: 48; %
